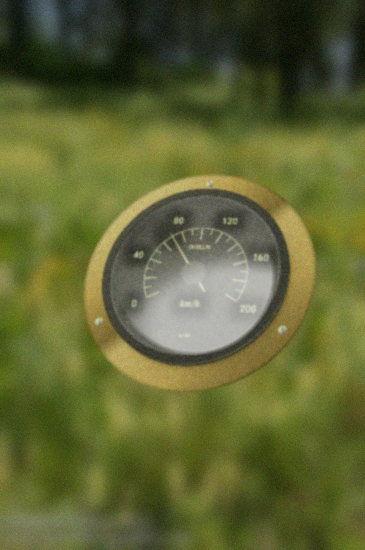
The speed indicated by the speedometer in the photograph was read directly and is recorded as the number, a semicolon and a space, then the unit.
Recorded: 70; km/h
